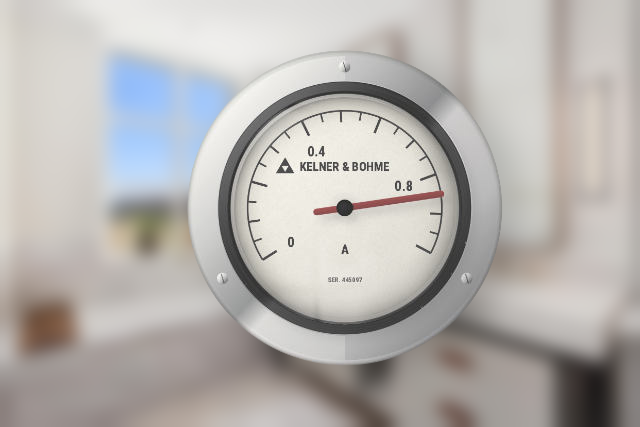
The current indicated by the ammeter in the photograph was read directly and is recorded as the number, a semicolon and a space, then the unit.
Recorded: 0.85; A
